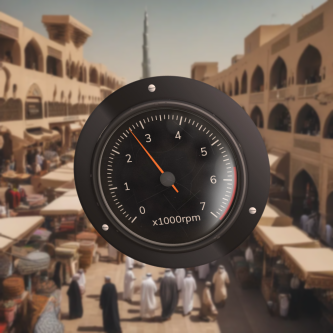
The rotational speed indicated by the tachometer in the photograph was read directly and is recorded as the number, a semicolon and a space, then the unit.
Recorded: 2700; rpm
